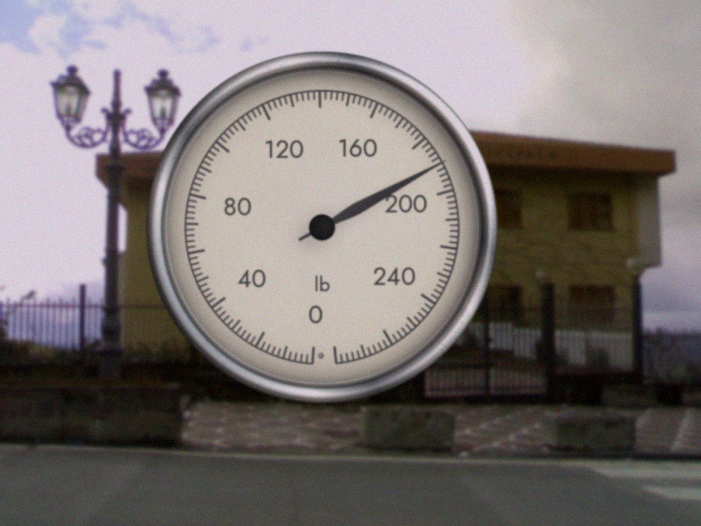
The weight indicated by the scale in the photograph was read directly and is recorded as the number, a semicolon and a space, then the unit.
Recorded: 190; lb
